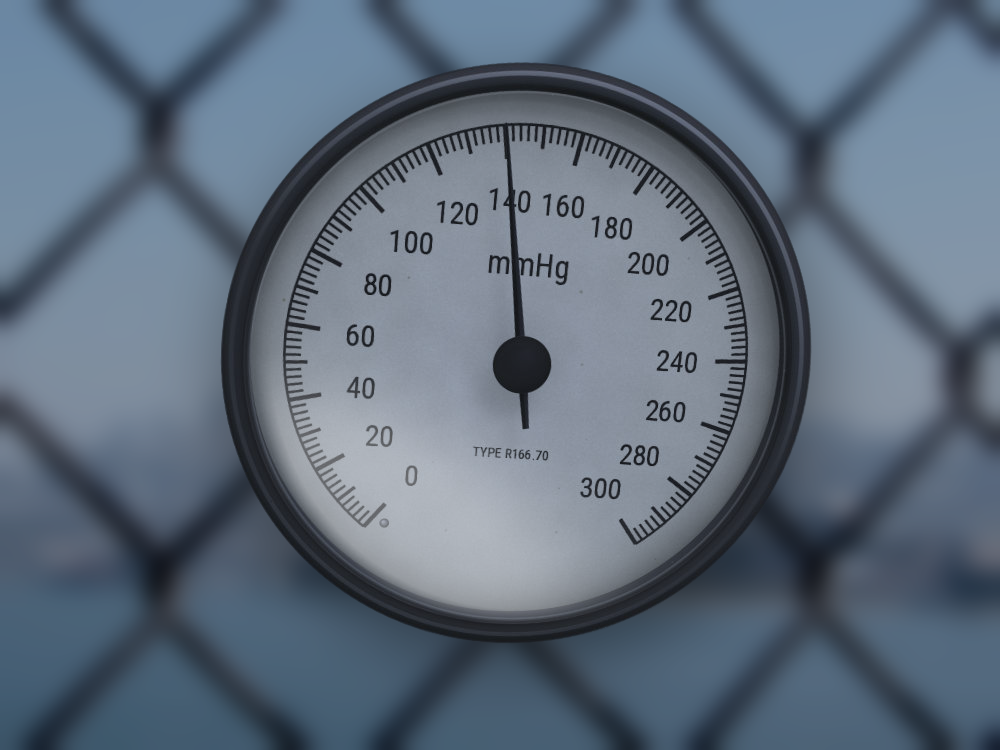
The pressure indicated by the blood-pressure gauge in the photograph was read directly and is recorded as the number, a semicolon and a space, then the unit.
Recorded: 140; mmHg
